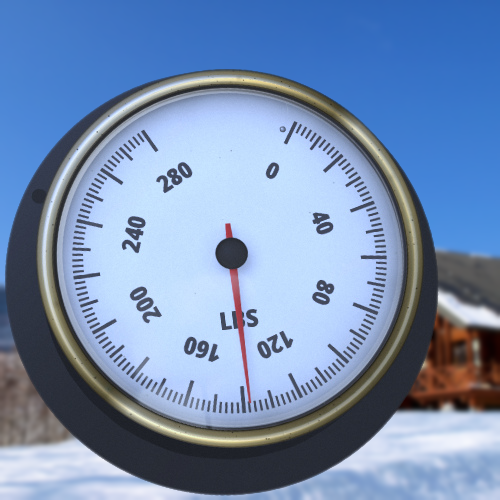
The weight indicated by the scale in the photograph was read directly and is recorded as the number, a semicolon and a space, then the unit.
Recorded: 138; lb
